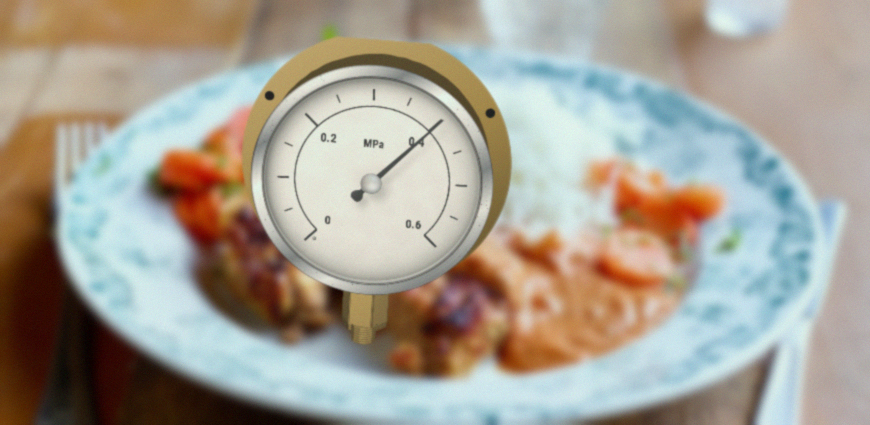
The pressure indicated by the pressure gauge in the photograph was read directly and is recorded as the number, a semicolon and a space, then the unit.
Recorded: 0.4; MPa
